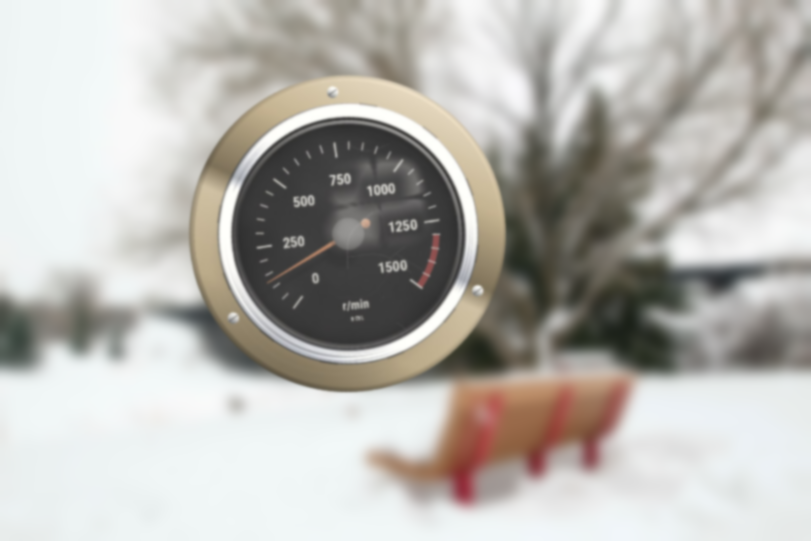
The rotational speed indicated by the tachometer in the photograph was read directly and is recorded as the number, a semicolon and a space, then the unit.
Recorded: 125; rpm
